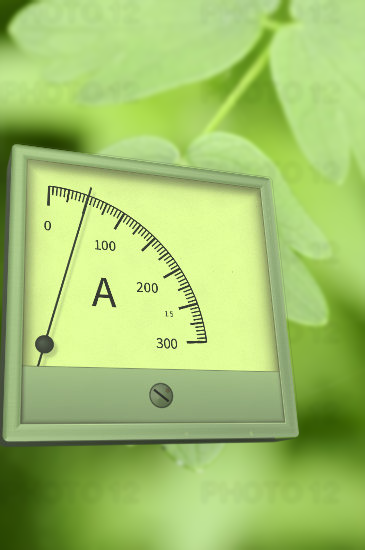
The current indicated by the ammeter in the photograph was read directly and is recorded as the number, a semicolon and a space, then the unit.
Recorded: 50; A
